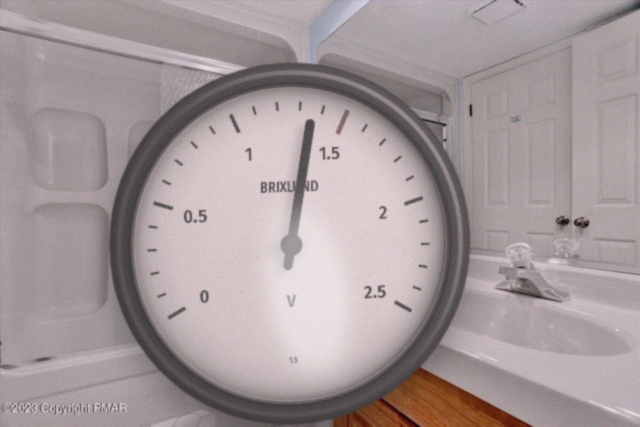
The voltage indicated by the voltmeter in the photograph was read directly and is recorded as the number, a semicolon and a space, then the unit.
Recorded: 1.35; V
